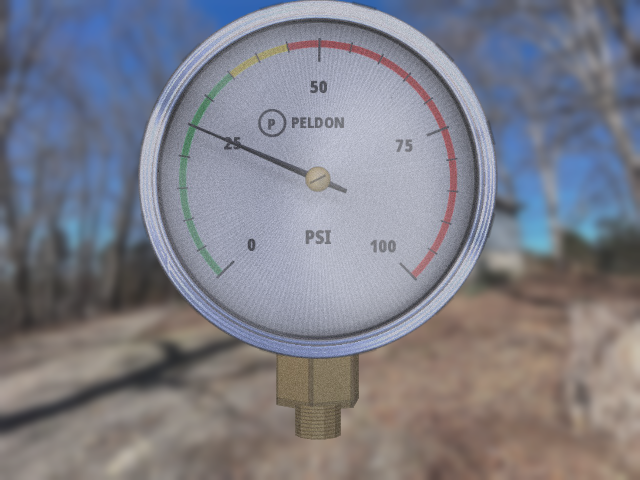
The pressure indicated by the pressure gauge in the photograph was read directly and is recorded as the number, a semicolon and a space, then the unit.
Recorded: 25; psi
